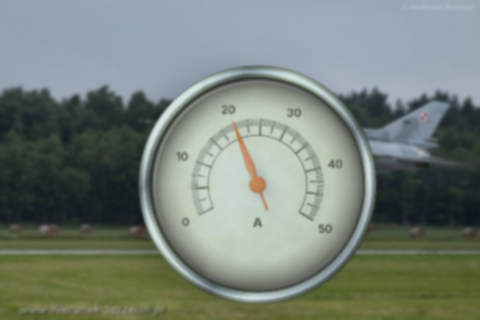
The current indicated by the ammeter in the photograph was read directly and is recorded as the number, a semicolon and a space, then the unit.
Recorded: 20; A
